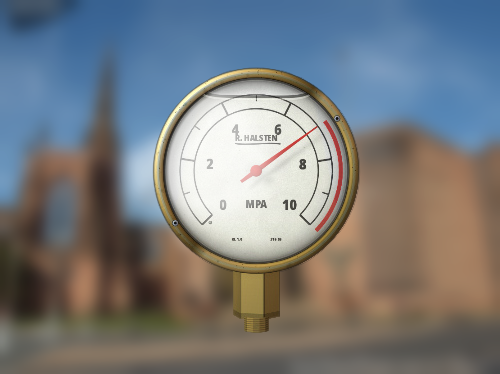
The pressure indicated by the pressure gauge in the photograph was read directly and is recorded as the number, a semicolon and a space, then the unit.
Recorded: 7; MPa
